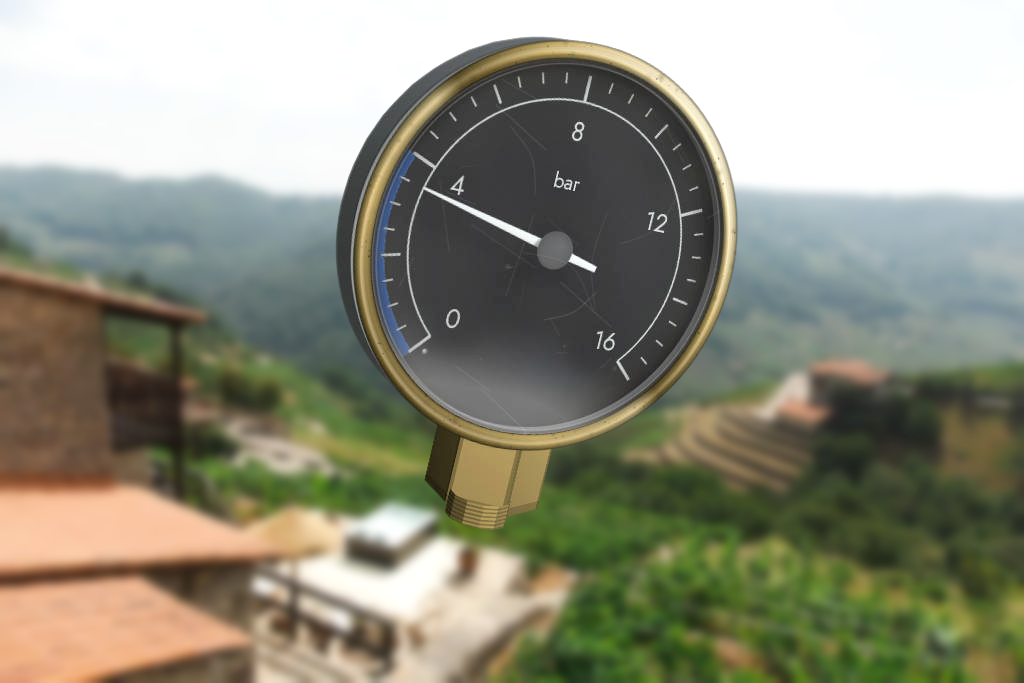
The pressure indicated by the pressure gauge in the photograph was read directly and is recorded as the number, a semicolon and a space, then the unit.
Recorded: 3.5; bar
